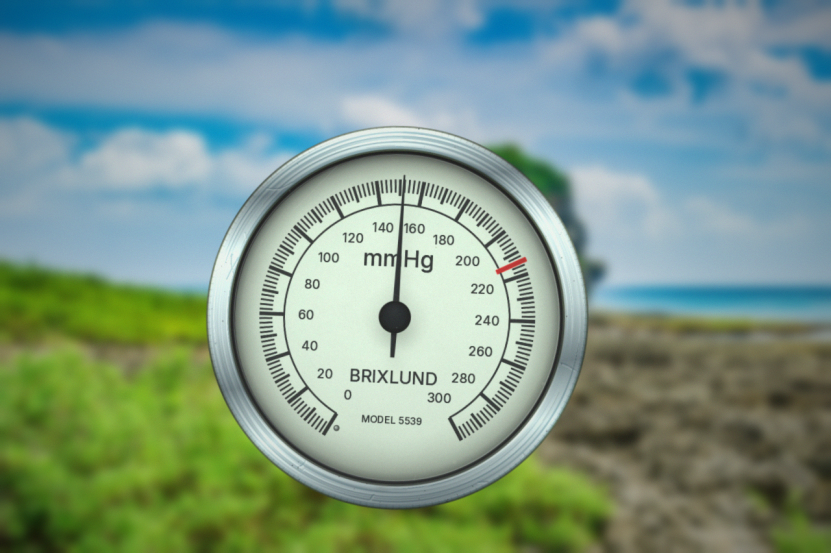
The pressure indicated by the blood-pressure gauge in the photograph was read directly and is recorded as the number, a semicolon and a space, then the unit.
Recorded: 152; mmHg
